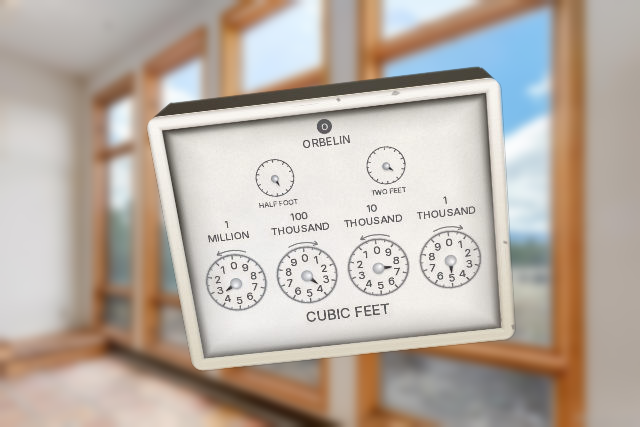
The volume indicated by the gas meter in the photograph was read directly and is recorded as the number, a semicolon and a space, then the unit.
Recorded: 337500; ft³
